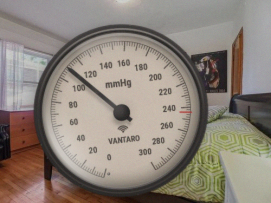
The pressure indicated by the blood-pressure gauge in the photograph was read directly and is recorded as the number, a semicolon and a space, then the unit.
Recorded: 110; mmHg
